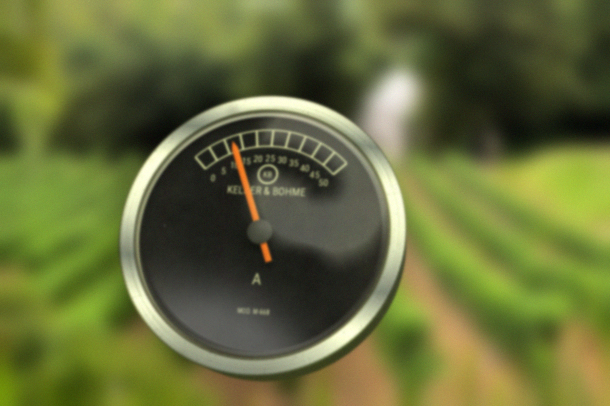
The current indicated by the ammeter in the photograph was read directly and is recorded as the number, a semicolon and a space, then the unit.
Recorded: 12.5; A
